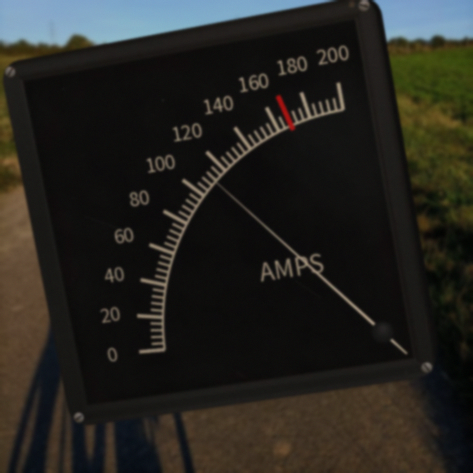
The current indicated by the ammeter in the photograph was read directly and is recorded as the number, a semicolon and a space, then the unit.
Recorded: 112; A
